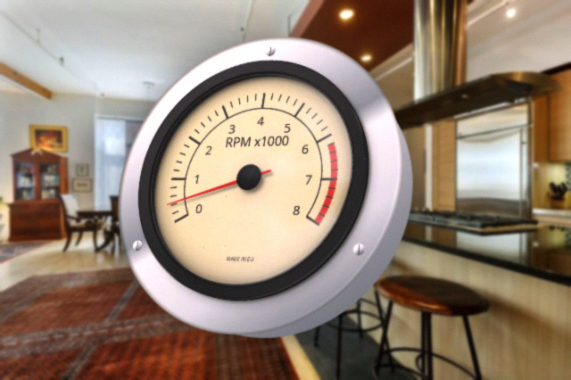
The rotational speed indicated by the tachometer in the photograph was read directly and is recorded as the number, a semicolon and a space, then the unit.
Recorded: 400; rpm
